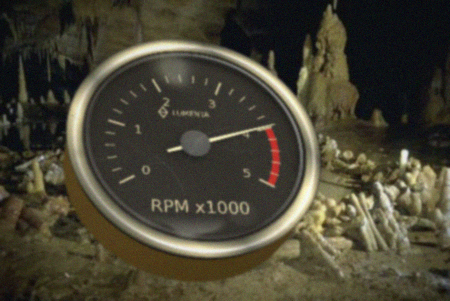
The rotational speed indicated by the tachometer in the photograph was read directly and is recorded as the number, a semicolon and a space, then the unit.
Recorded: 4000; rpm
